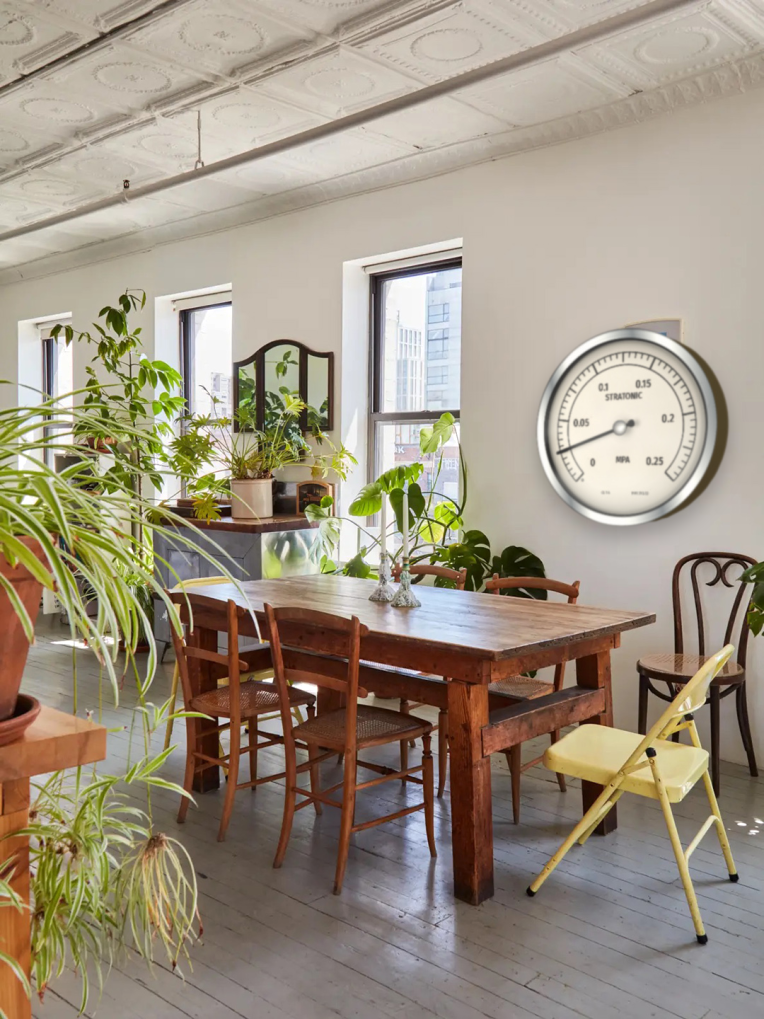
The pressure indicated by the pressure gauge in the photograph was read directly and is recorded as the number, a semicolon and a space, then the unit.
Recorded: 0.025; MPa
